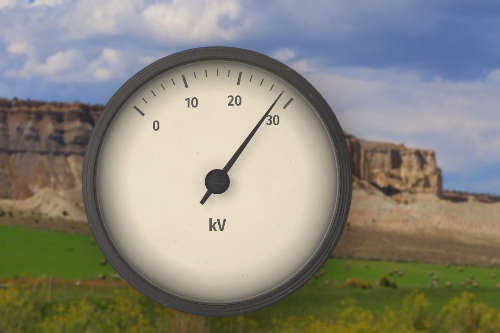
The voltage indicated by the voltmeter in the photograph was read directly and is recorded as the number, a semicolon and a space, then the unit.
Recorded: 28; kV
